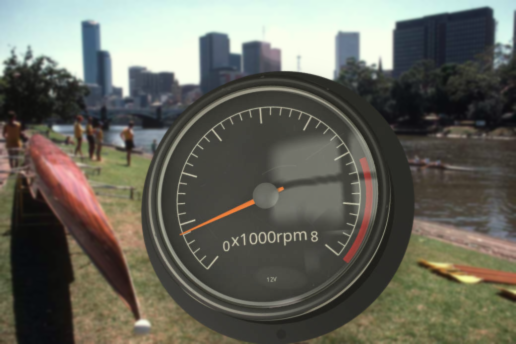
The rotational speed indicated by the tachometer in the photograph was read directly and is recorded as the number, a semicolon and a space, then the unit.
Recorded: 800; rpm
